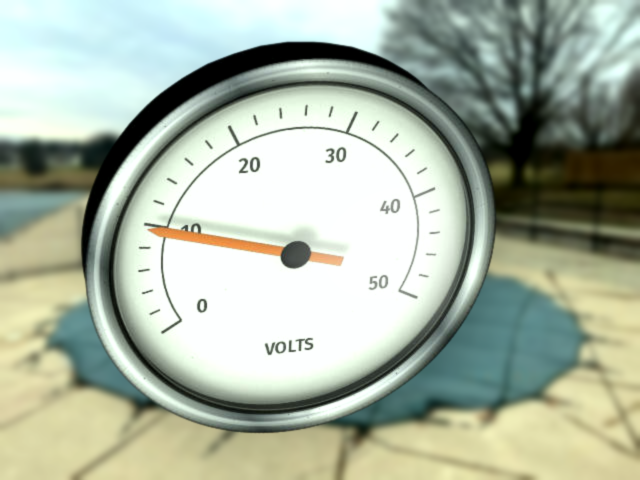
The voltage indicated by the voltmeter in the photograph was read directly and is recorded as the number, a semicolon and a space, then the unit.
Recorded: 10; V
